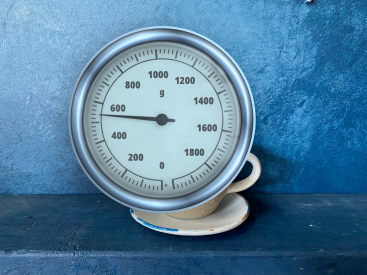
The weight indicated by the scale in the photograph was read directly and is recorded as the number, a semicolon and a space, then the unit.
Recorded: 540; g
